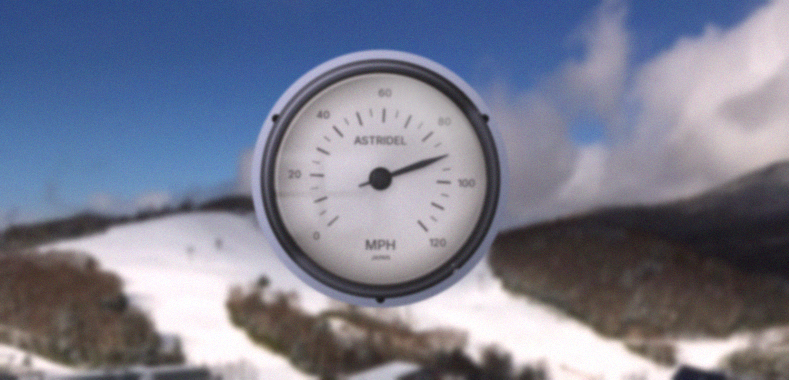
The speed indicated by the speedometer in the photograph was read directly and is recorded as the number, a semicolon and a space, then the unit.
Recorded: 90; mph
